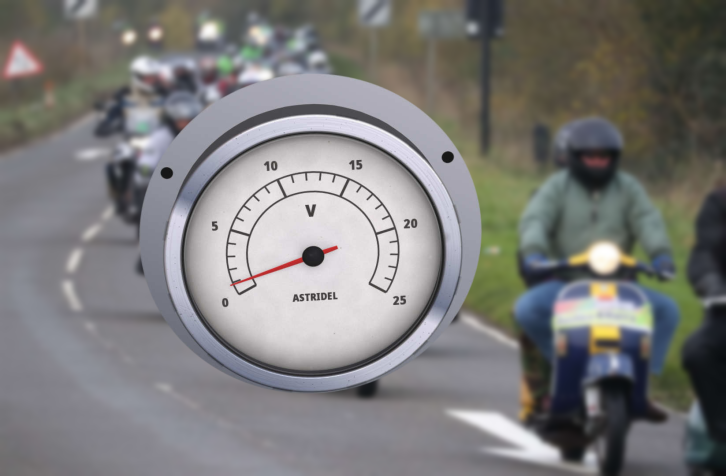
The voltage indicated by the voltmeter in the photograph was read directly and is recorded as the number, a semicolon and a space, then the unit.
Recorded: 1; V
